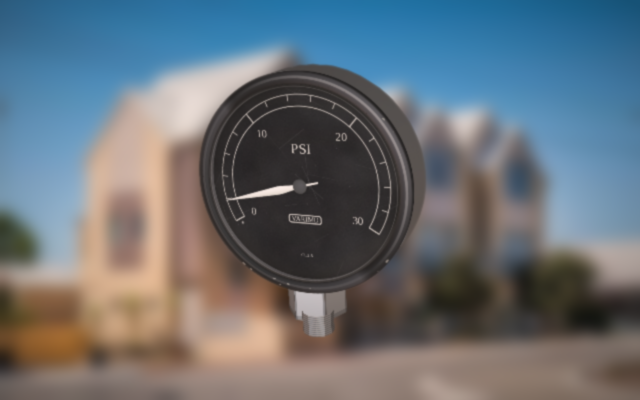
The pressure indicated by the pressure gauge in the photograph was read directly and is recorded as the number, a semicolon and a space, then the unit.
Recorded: 2; psi
